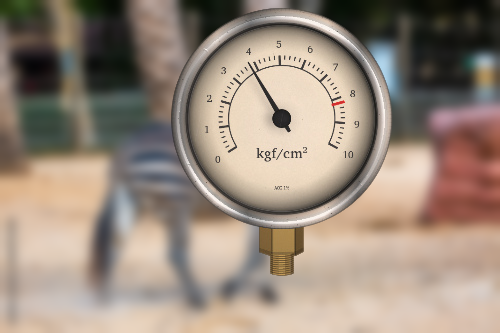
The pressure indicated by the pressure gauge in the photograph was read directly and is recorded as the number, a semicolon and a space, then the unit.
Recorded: 3.8; kg/cm²
